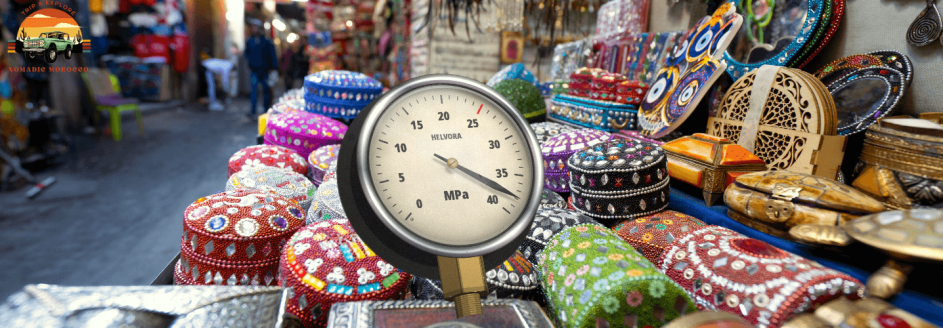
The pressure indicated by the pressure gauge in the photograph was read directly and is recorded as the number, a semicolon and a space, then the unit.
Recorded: 38; MPa
